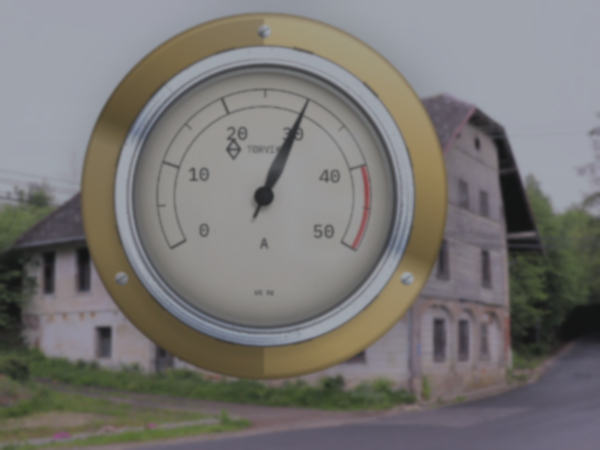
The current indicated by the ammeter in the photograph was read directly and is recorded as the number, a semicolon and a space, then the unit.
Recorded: 30; A
